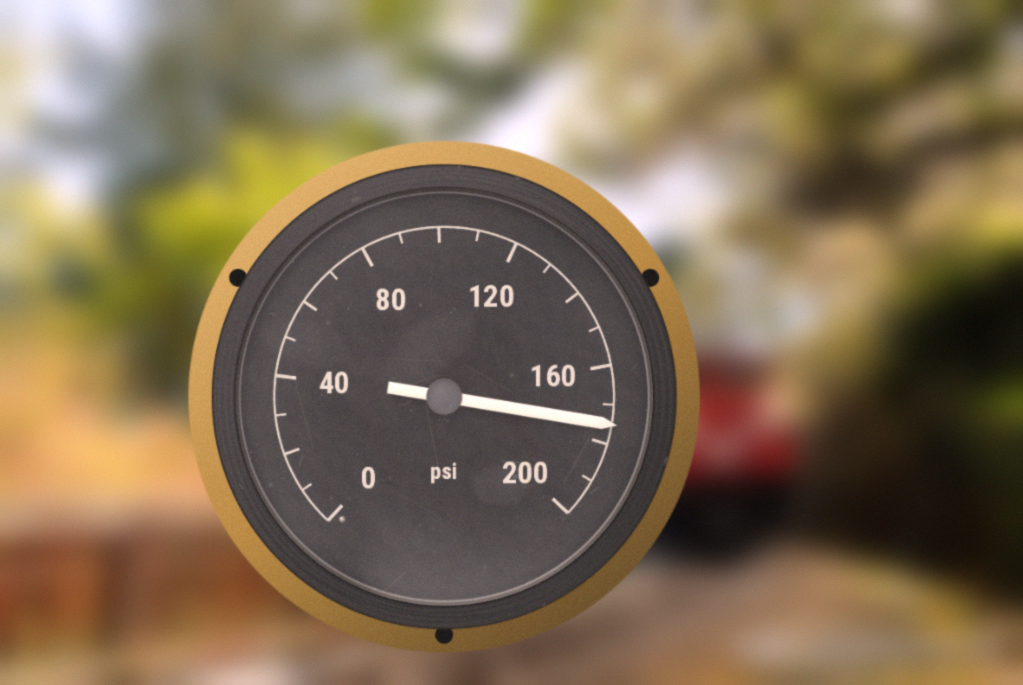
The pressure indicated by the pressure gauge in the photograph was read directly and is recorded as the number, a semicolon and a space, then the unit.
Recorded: 175; psi
